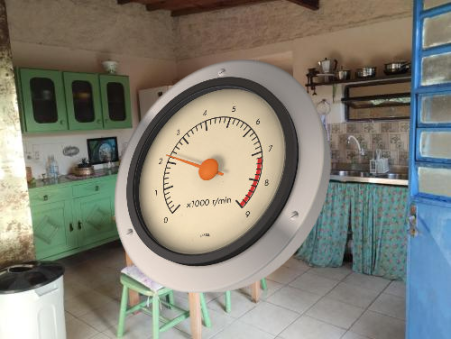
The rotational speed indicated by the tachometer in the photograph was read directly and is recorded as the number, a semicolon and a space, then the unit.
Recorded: 2200; rpm
